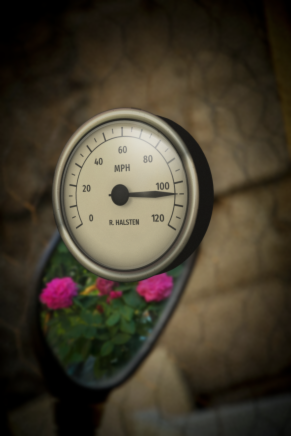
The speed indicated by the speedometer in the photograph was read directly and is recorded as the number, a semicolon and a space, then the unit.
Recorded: 105; mph
